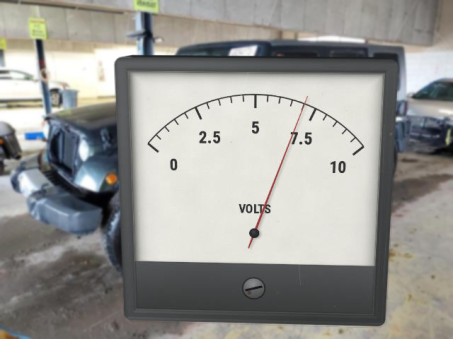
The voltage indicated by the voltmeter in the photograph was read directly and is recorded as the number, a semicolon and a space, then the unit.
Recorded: 7; V
